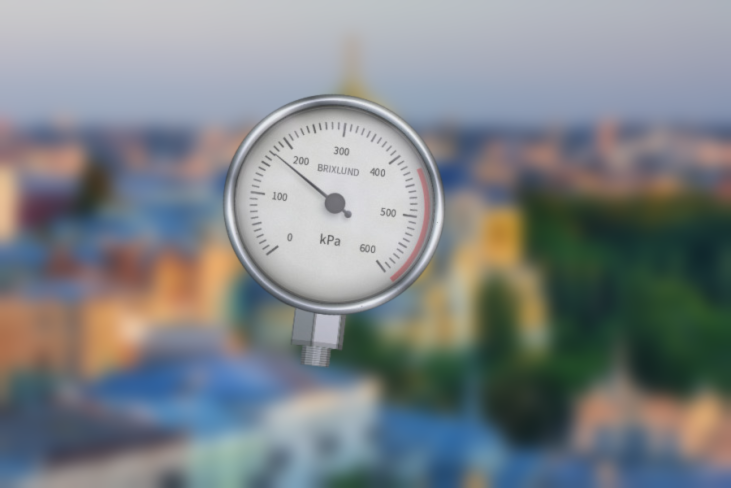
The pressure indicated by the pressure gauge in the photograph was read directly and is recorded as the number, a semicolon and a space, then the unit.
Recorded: 170; kPa
